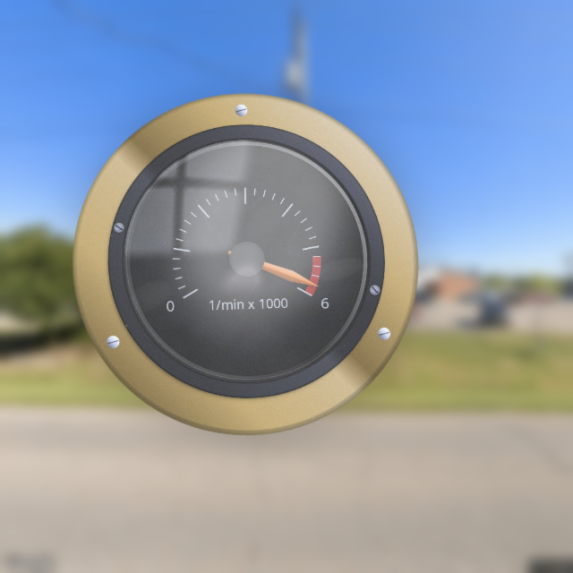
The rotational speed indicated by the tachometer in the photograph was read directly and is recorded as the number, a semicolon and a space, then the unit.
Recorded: 5800; rpm
